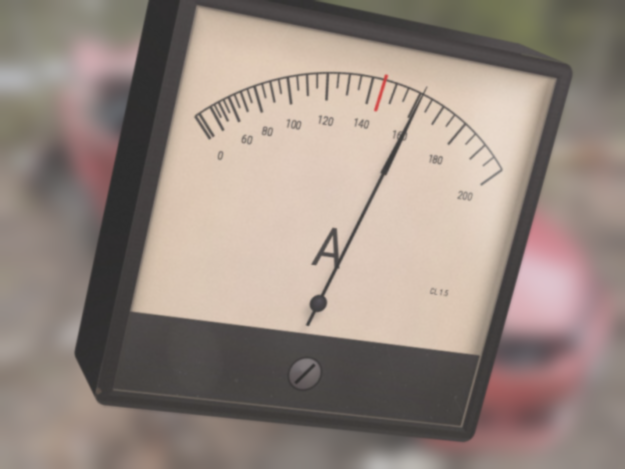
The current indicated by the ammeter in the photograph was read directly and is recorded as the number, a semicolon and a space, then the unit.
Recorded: 160; A
